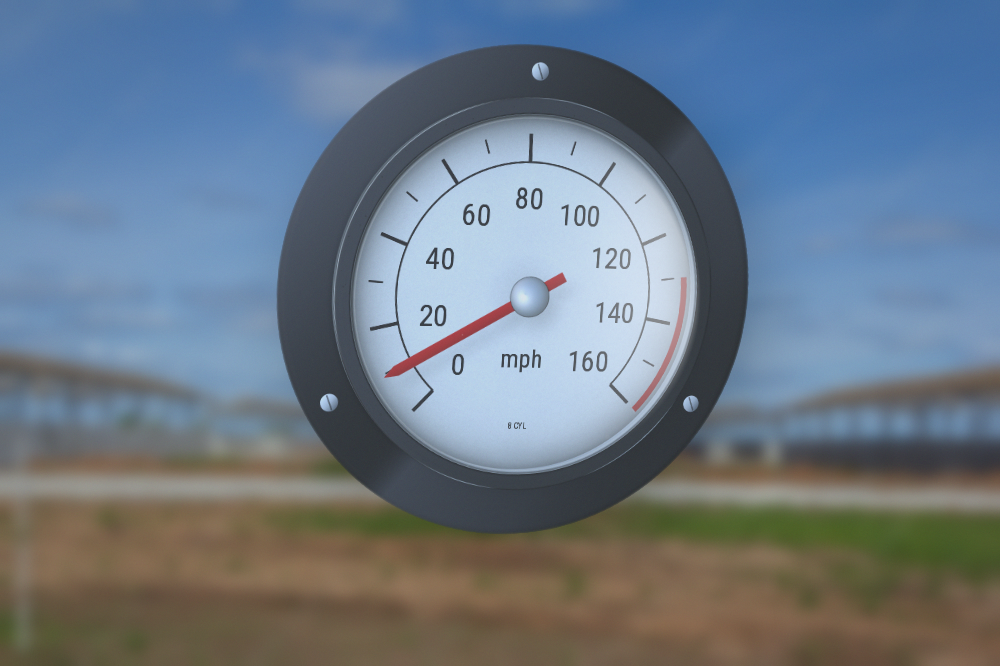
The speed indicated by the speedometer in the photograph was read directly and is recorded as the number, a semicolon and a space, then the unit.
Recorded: 10; mph
